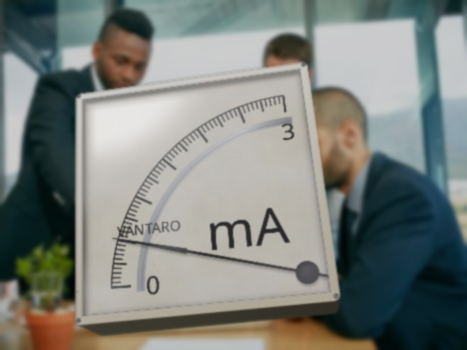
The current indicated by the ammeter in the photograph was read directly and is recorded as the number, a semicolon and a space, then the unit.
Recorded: 0.5; mA
